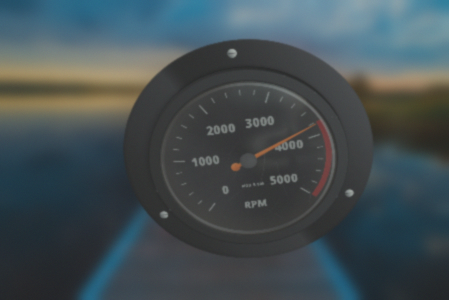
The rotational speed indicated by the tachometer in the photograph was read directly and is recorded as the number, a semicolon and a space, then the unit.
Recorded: 3800; rpm
